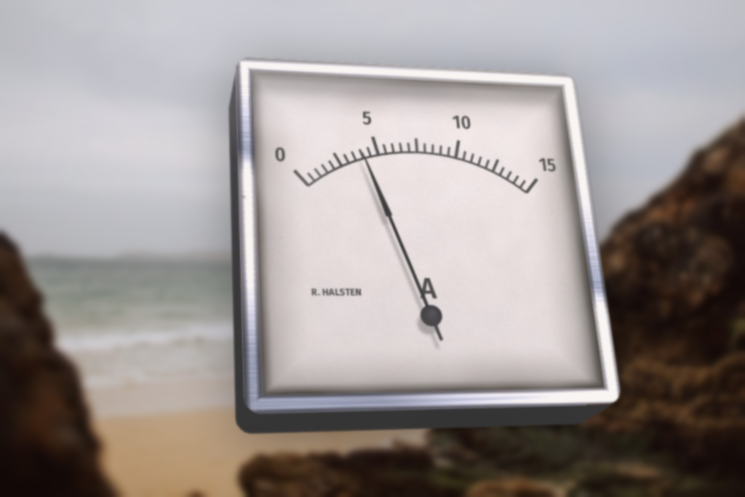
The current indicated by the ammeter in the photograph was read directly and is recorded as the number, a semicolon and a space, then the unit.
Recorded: 4; A
